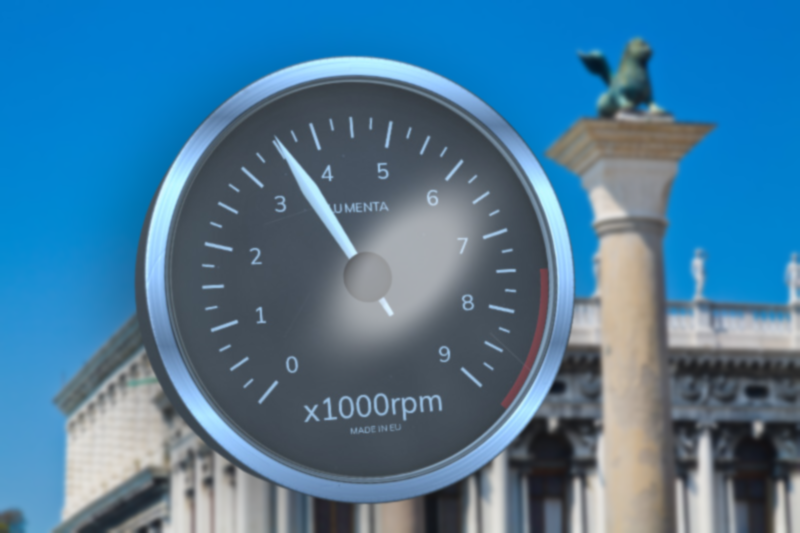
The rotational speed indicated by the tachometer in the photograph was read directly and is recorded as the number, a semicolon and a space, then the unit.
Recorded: 3500; rpm
